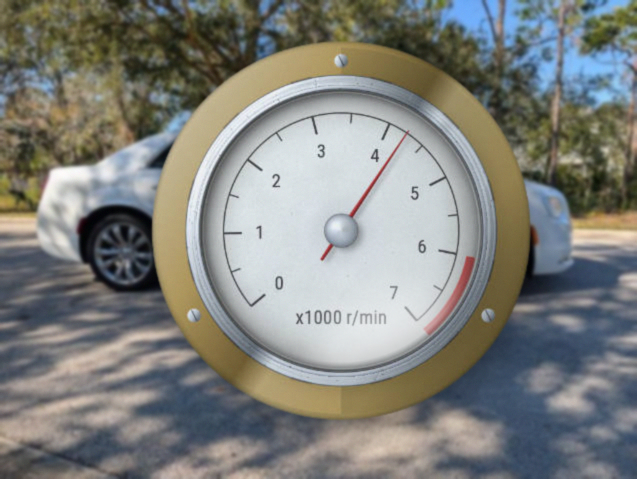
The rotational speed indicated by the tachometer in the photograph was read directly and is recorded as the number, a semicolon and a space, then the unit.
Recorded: 4250; rpm
